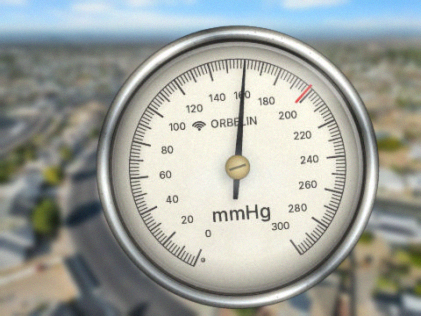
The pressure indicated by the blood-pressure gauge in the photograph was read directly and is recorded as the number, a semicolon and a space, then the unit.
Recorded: 160; mmHg
